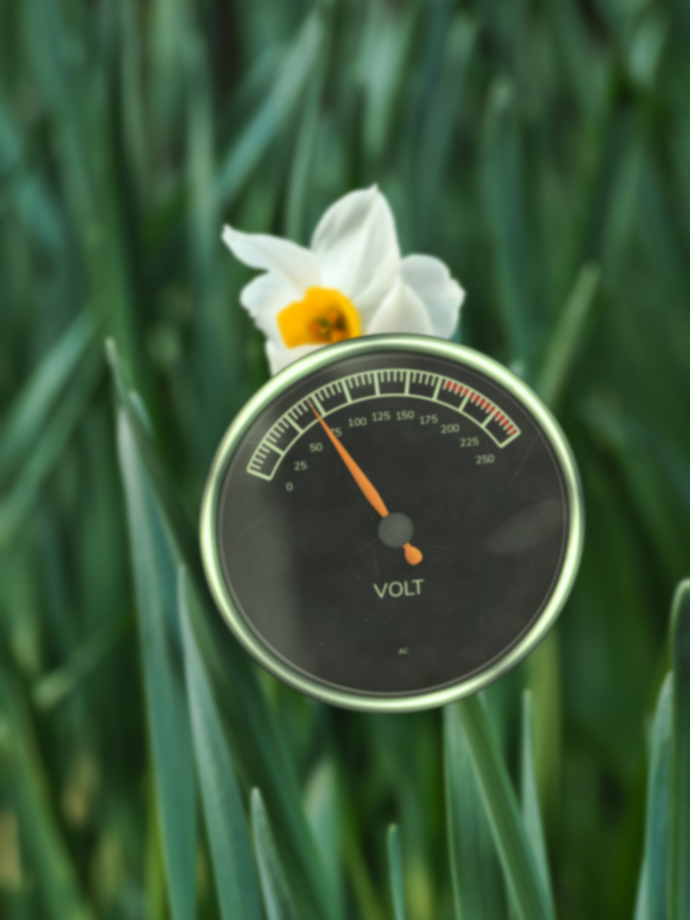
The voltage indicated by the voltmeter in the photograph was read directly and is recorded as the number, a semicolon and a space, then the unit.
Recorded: 70; V
